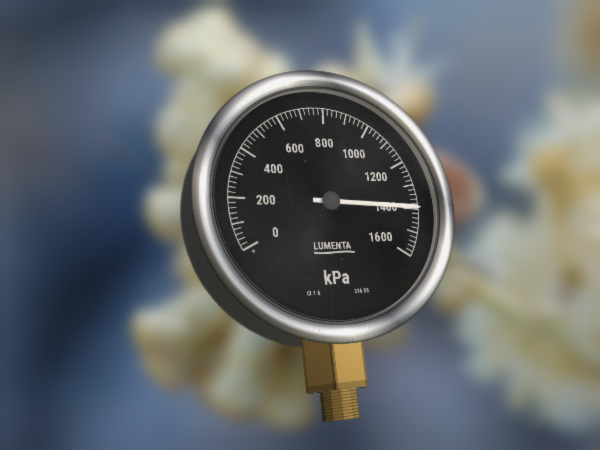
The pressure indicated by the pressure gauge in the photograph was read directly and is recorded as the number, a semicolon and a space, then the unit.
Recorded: 1400; kPa
